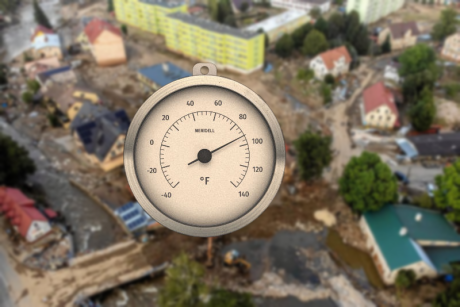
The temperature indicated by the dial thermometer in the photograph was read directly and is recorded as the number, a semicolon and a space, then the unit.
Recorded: 92; °F
